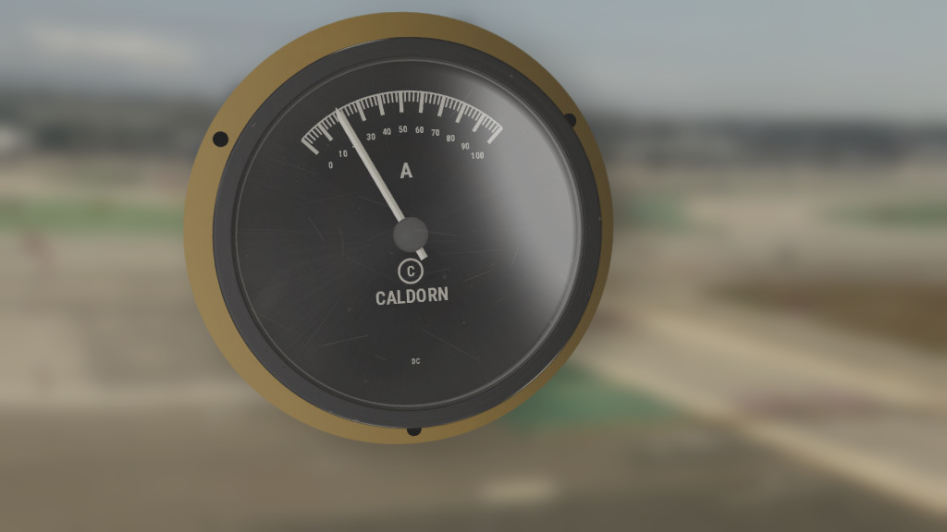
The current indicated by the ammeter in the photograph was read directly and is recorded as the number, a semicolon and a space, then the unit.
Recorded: 20; A
